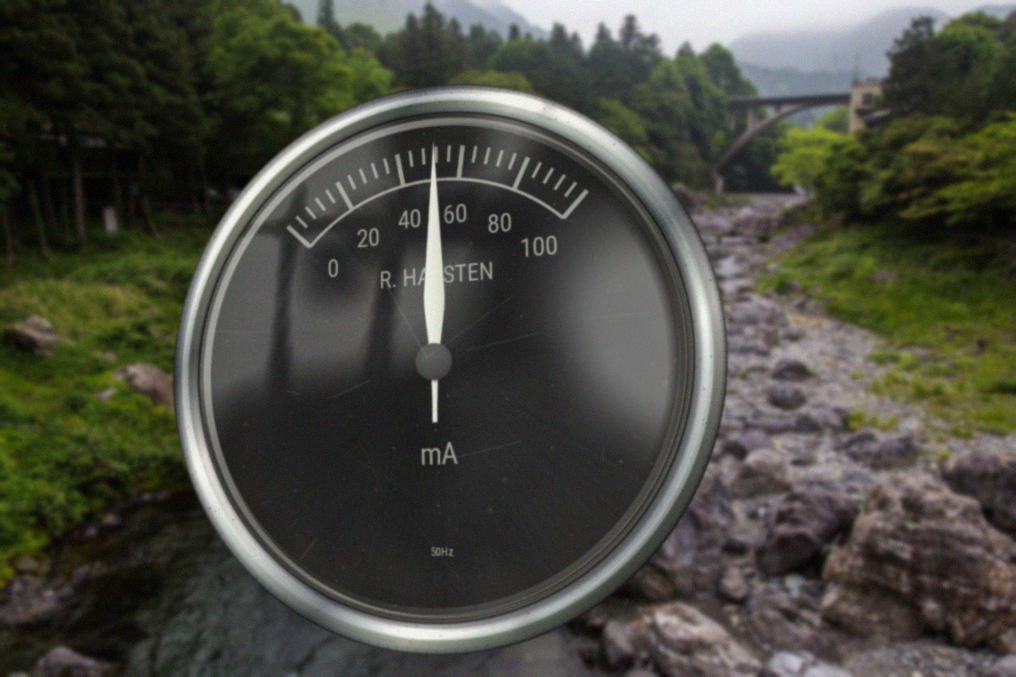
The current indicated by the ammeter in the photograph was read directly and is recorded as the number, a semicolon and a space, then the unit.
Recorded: 52; mA
